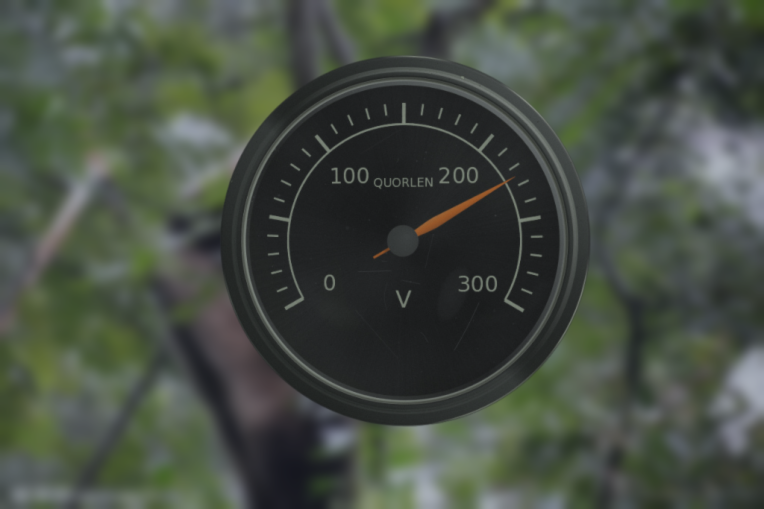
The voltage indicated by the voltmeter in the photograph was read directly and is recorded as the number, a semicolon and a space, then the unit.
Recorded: 225; V
